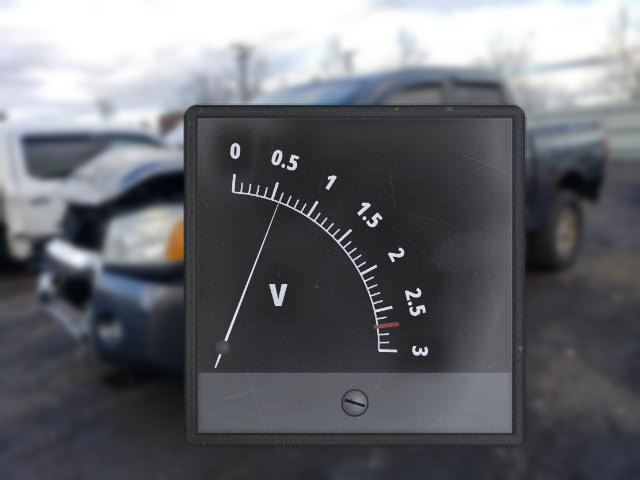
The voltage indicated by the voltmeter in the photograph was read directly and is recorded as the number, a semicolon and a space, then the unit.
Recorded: 0.6; V
